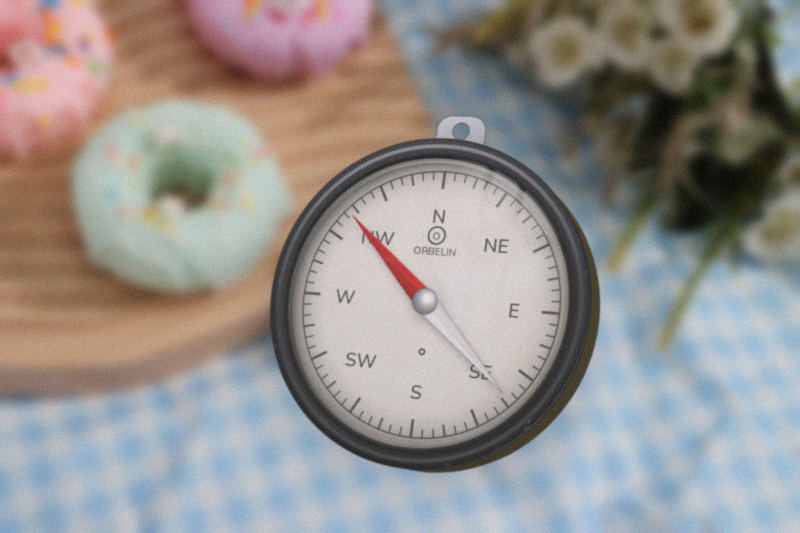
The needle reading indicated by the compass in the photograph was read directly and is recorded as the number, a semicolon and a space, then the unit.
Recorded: 312.5; °
